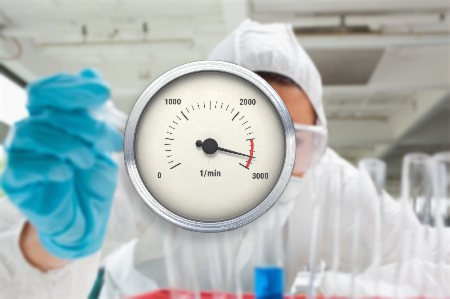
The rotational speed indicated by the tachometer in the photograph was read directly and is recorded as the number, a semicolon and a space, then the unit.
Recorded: 2800; rpm
